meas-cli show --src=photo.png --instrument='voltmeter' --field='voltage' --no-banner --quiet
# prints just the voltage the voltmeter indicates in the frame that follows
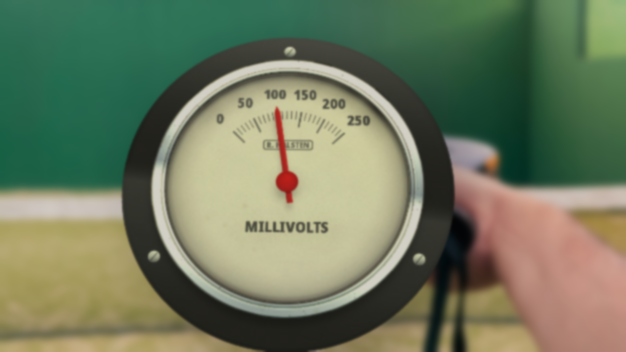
100 mV
